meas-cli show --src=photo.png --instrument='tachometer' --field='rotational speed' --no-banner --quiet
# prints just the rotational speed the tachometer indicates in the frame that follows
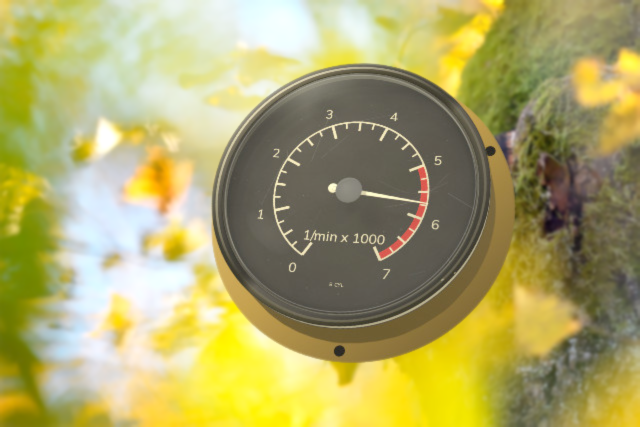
5750 rpm
